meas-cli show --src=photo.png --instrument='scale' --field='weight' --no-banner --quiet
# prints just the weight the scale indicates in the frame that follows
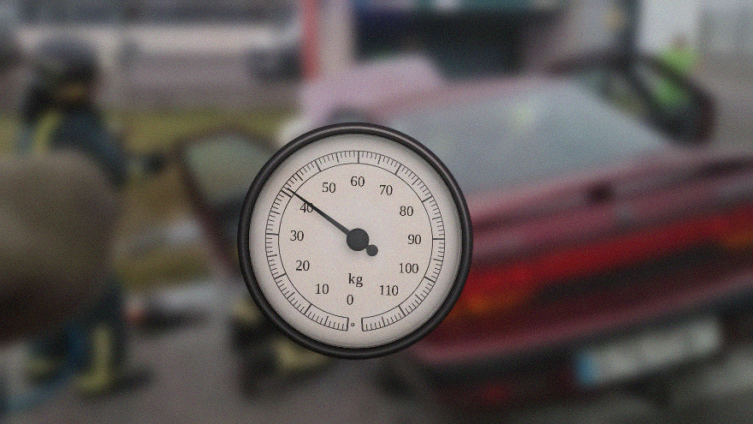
41 kg
